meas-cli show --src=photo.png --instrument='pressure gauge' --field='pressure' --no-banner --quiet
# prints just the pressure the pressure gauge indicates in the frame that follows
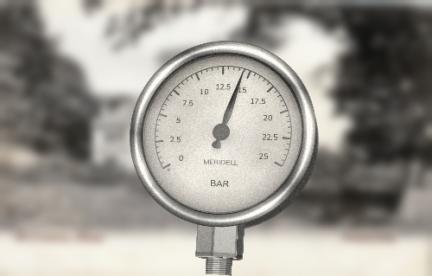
14.5 bar
